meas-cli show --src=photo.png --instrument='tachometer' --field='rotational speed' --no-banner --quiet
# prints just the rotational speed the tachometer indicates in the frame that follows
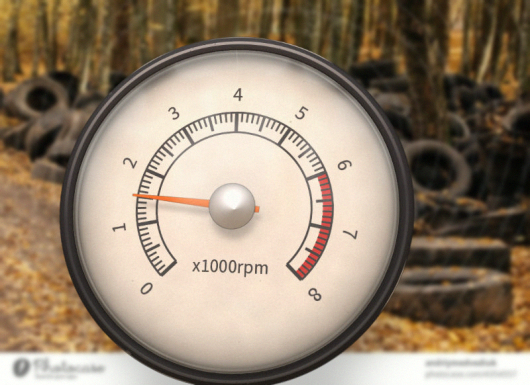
1500 rpm
